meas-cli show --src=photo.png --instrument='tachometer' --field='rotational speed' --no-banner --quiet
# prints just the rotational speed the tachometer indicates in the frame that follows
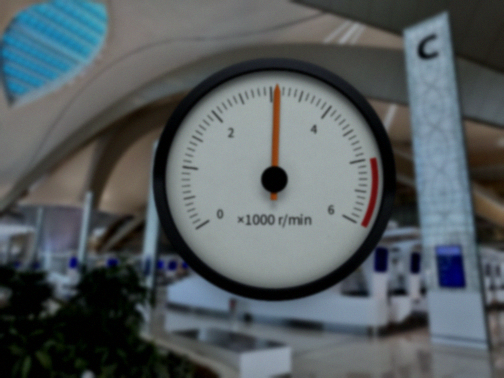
3100 rpm
